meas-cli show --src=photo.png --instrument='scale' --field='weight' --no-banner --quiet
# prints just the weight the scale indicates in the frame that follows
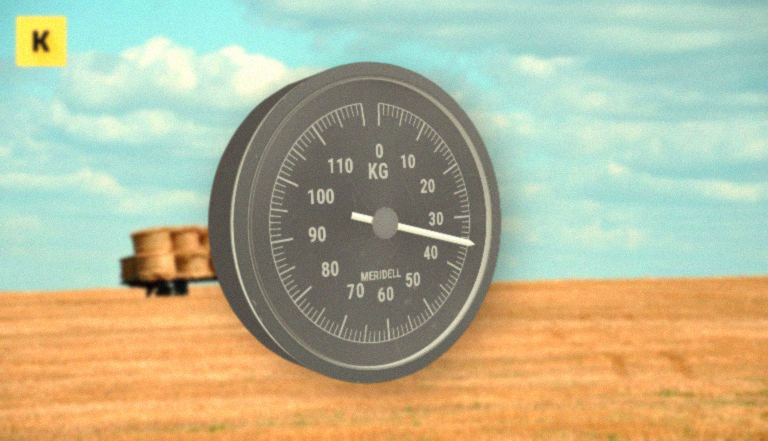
35 kg
